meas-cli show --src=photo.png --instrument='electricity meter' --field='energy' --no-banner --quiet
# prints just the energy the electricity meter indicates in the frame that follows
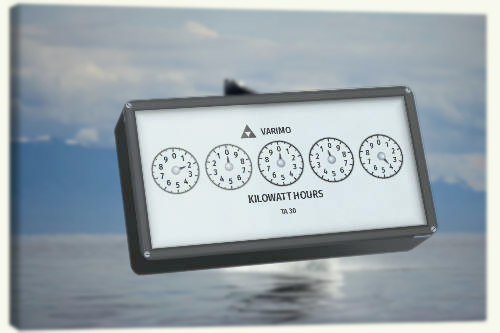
20004 kWh
